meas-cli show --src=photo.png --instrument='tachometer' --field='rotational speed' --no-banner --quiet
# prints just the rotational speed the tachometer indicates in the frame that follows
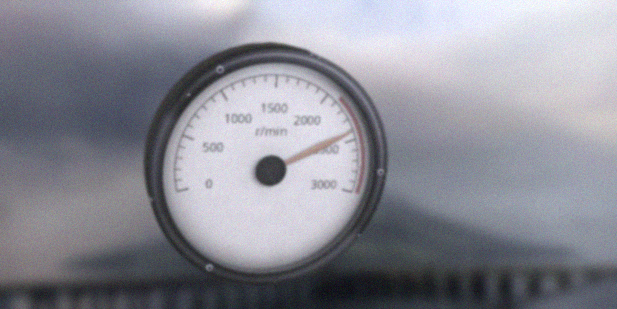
2400 rpm
